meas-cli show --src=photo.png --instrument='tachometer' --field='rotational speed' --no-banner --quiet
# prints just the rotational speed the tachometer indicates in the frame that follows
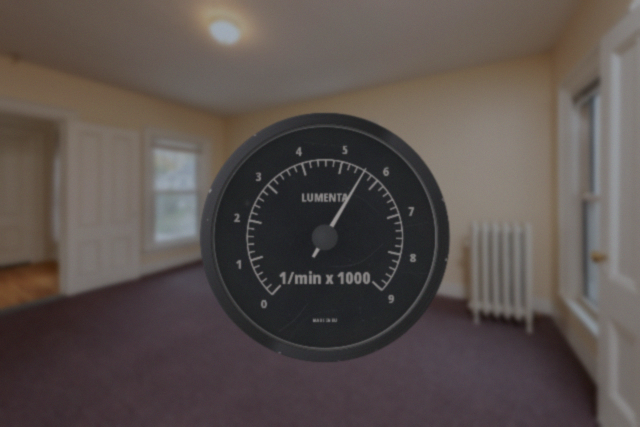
5600 rpm
